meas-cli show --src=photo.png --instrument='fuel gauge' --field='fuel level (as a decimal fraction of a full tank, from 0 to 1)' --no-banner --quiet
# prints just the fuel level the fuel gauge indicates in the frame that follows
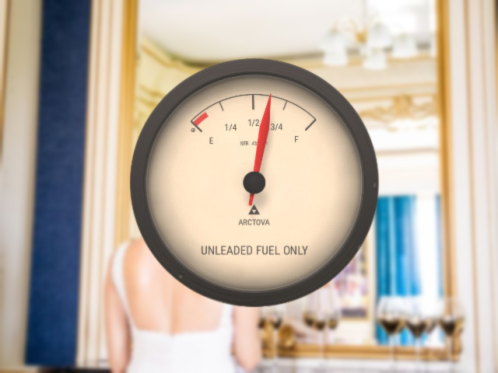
0.625
